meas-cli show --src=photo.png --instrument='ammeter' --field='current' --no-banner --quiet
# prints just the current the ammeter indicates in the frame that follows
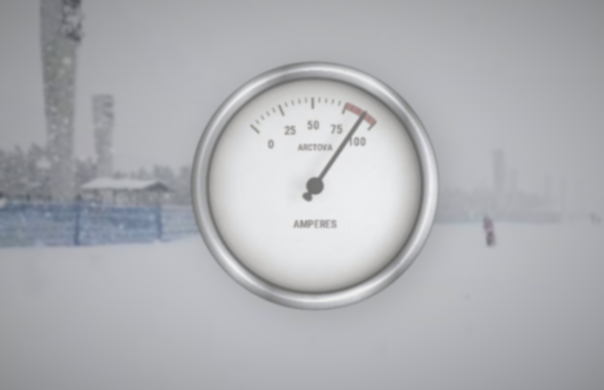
90 A
